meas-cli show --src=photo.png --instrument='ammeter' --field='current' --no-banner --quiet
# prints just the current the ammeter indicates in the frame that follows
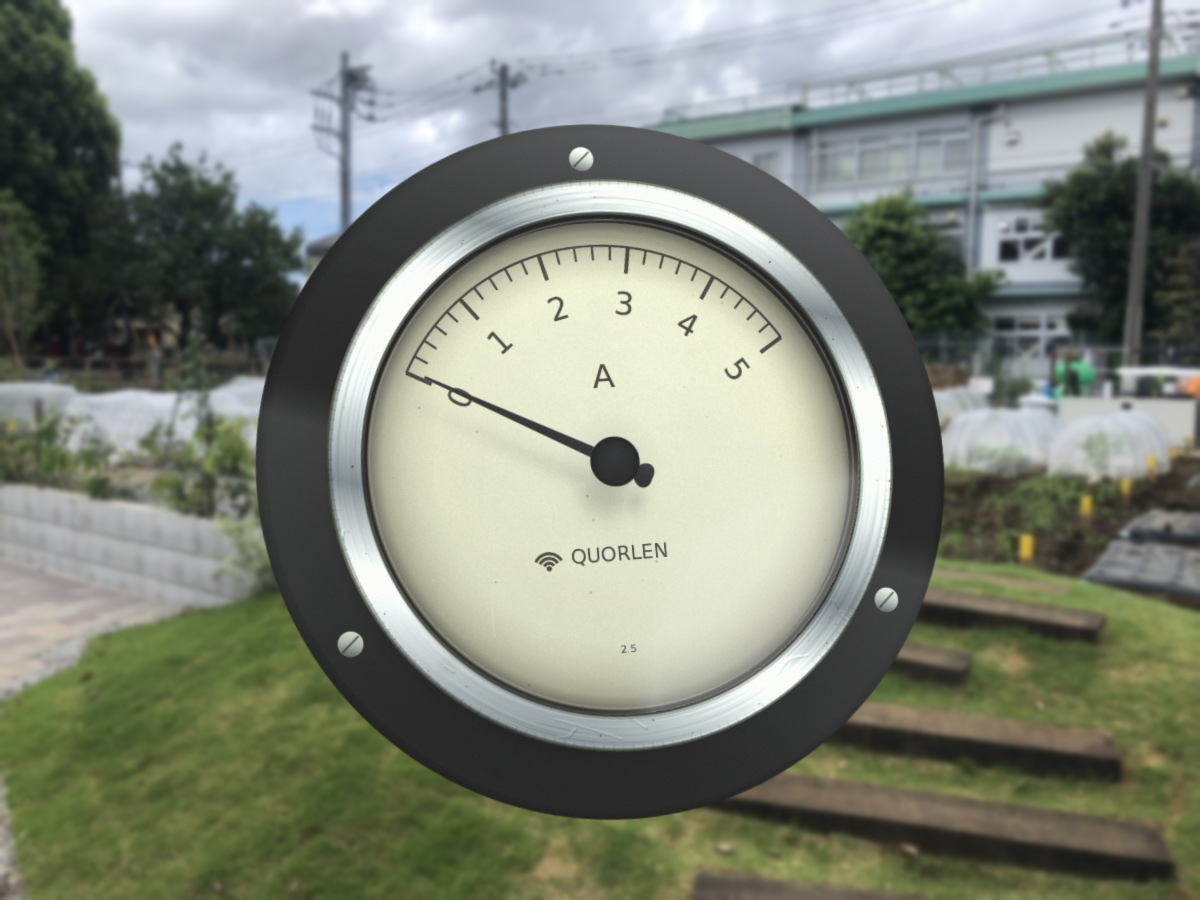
0 A
